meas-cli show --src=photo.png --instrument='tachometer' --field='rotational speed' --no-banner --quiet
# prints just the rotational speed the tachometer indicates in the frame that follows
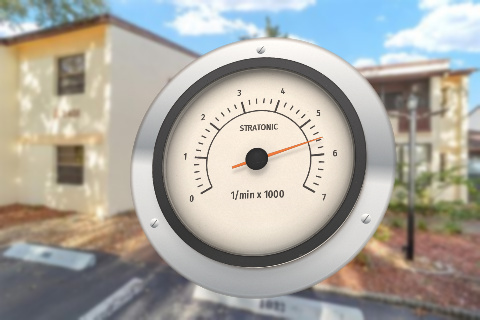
5600 rpm
